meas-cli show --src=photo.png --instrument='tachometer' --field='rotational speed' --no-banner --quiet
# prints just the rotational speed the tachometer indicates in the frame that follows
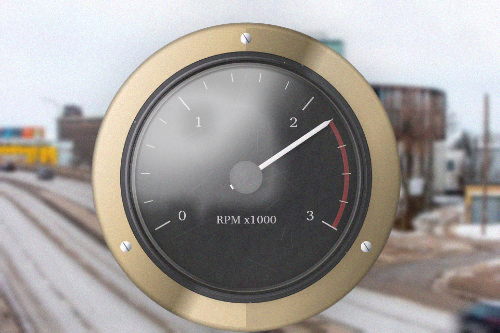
2200 rpm
